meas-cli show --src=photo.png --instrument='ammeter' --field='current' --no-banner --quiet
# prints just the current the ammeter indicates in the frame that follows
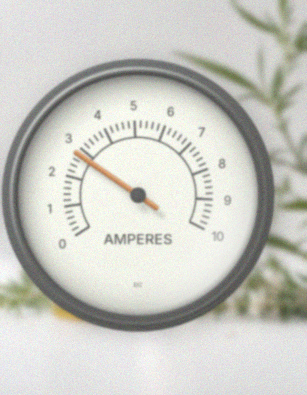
2.8 A
